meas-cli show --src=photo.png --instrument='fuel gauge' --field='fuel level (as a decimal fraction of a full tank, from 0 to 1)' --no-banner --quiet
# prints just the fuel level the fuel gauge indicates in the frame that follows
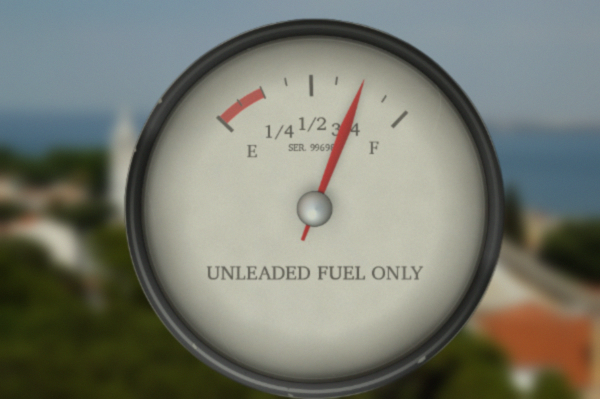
0.75
